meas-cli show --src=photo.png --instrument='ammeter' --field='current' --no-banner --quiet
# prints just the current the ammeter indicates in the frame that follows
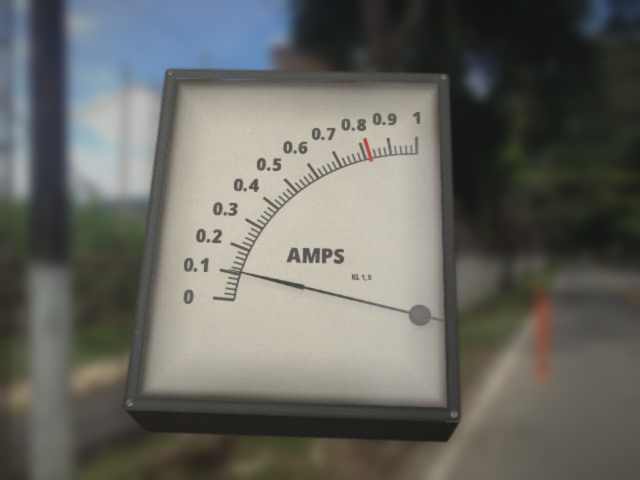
0.1 A
